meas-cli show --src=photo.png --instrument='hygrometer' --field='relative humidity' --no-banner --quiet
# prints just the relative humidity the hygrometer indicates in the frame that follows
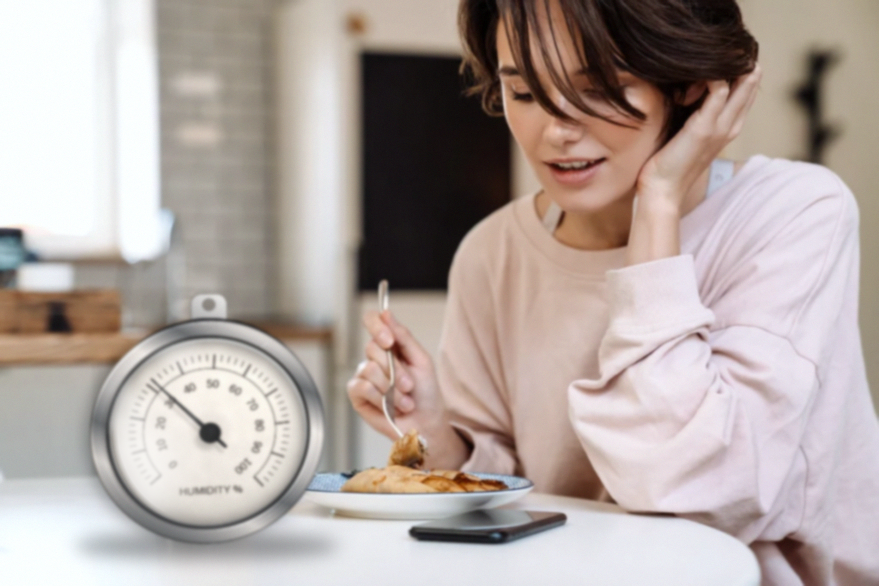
32 %
